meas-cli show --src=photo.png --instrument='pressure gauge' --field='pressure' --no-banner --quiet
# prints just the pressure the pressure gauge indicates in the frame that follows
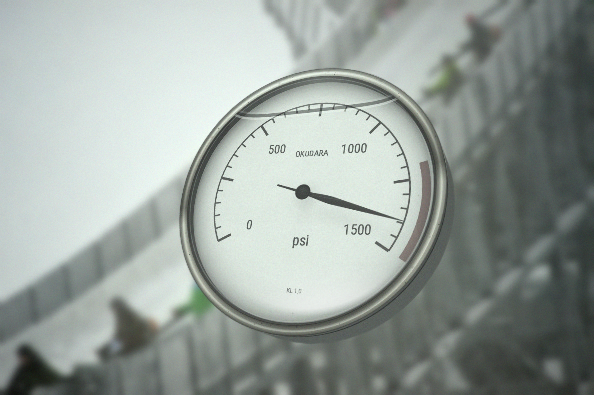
1400 psi
